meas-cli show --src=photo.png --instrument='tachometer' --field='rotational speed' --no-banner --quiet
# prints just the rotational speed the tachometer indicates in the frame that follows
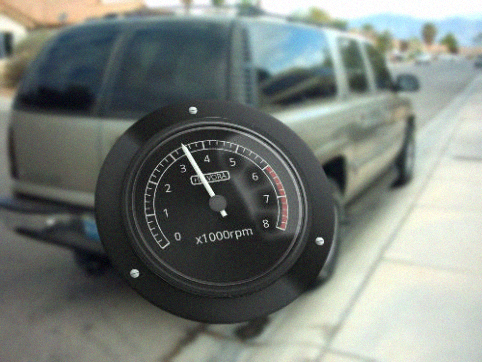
3400 rpm
